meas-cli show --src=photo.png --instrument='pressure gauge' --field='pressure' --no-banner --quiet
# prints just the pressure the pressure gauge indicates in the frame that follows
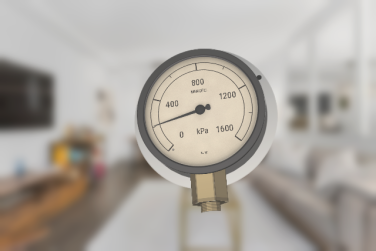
200 kPa
